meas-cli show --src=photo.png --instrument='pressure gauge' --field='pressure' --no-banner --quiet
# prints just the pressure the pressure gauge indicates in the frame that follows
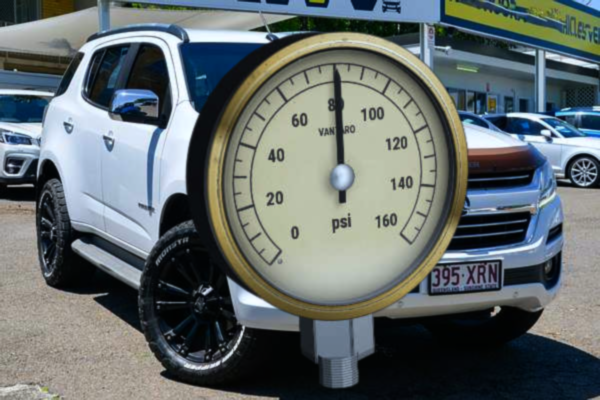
80 psi
